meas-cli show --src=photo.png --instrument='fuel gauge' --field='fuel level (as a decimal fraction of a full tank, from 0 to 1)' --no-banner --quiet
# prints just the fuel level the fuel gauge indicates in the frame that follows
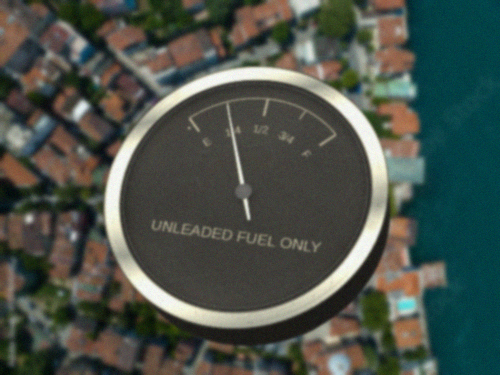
0.25
